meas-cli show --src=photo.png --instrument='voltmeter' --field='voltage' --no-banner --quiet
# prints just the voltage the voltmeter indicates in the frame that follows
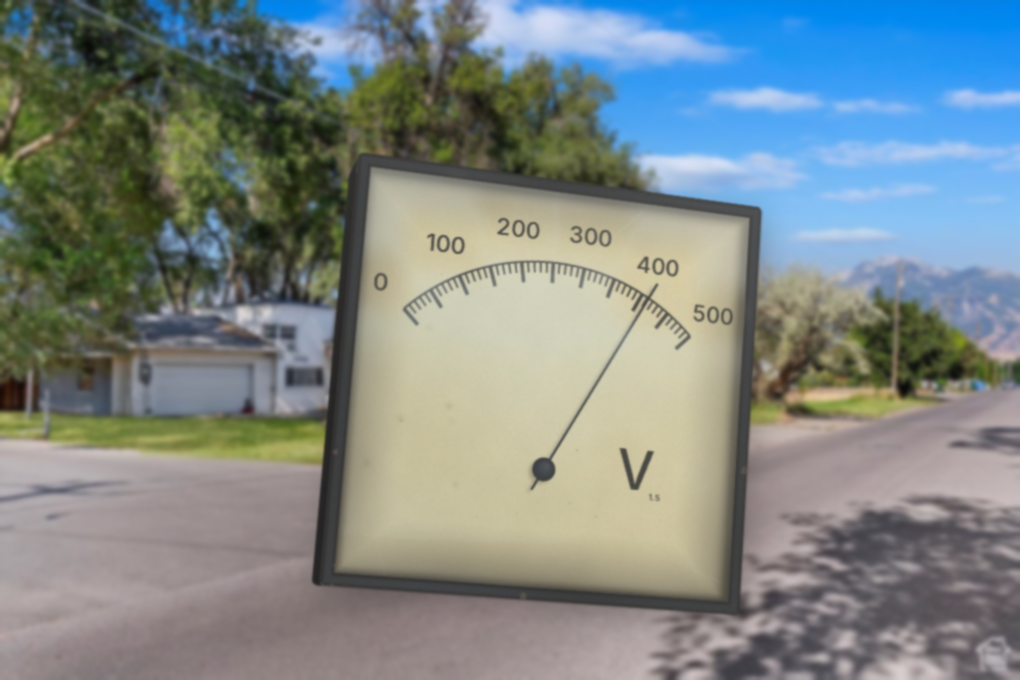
410 V
